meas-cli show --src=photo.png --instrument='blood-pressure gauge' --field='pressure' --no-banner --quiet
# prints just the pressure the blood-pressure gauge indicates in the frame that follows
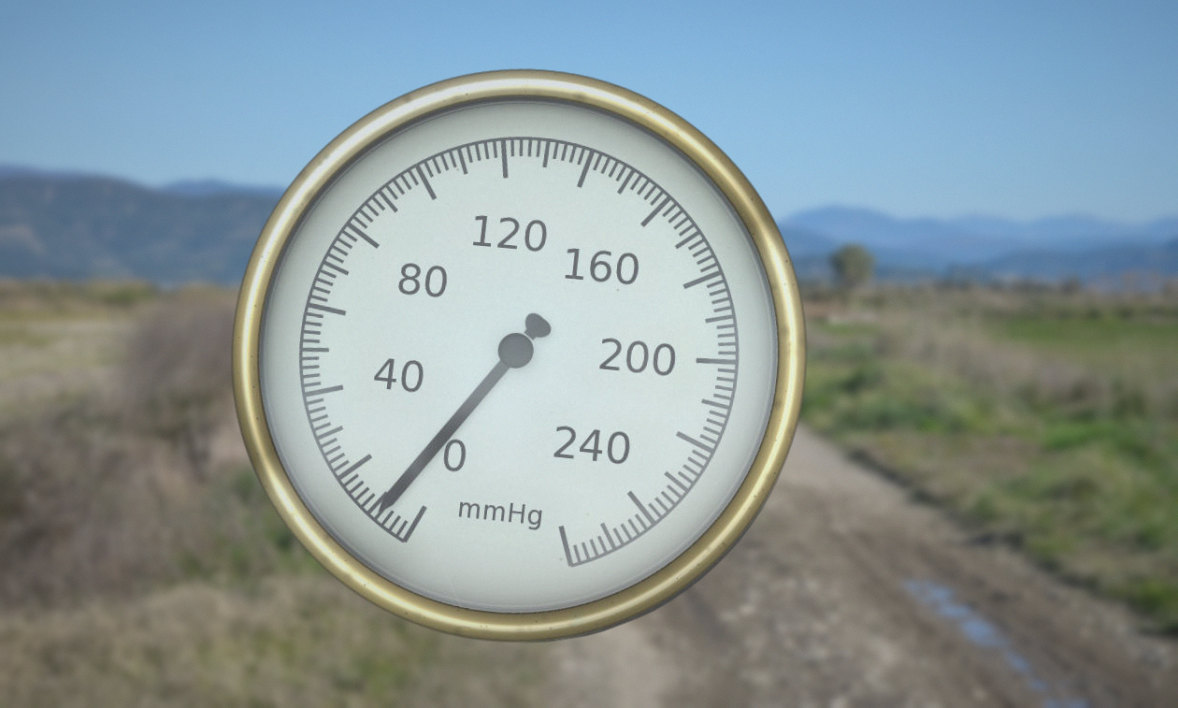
8 mmHg
